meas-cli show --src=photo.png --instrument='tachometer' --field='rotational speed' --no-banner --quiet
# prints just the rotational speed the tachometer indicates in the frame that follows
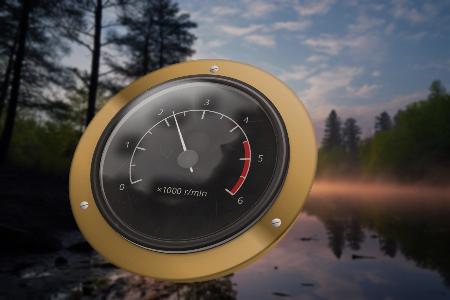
2250 rpm
